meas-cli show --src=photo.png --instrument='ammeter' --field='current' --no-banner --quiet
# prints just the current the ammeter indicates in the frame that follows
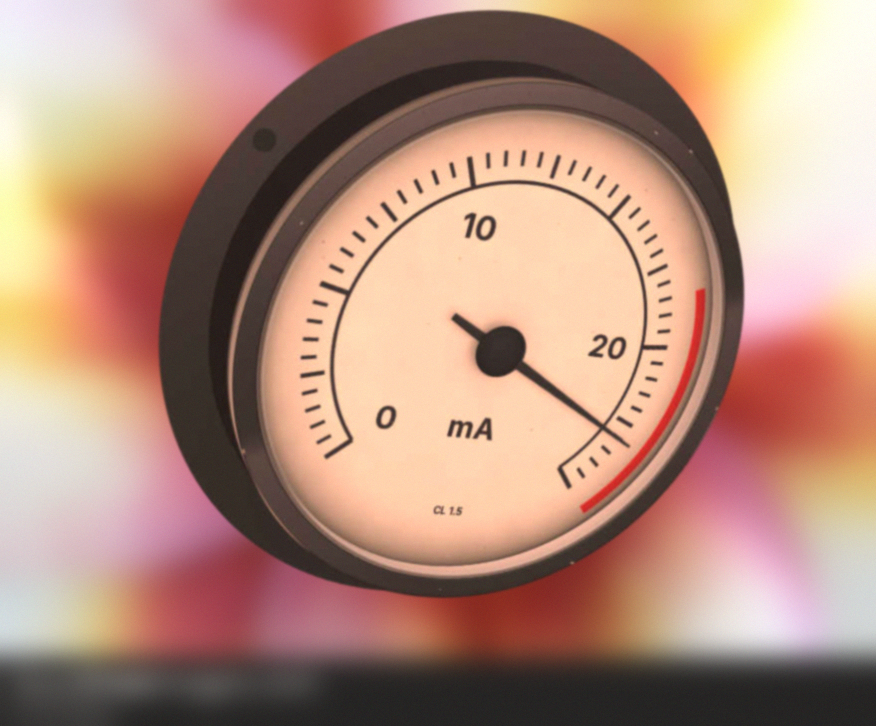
23 mA
